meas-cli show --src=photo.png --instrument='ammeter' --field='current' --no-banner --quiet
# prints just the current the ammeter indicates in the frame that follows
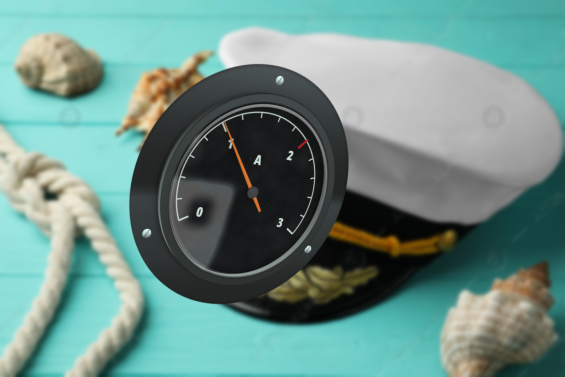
1 A
